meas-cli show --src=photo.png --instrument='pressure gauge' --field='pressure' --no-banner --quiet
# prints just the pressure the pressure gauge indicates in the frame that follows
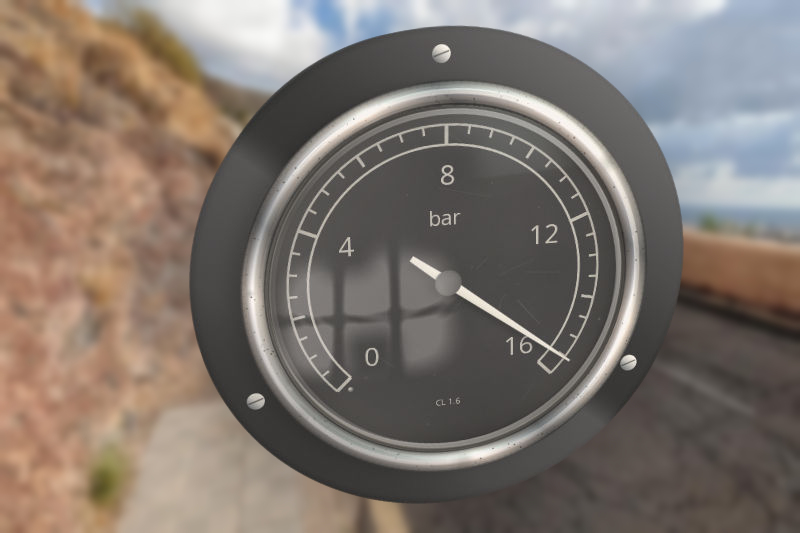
15.5 bar
